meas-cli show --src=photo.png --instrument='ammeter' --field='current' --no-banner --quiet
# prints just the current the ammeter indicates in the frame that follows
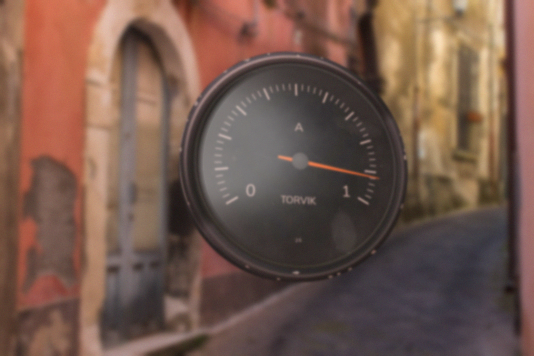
0.92 A
